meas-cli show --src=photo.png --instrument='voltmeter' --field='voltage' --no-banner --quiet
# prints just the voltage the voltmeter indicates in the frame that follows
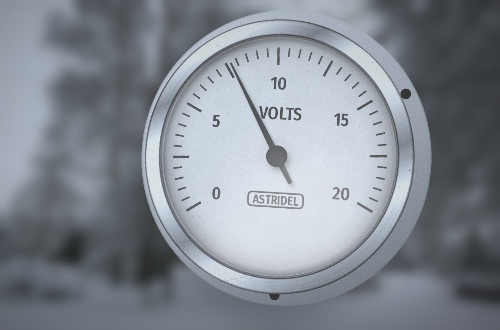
7.75 V
